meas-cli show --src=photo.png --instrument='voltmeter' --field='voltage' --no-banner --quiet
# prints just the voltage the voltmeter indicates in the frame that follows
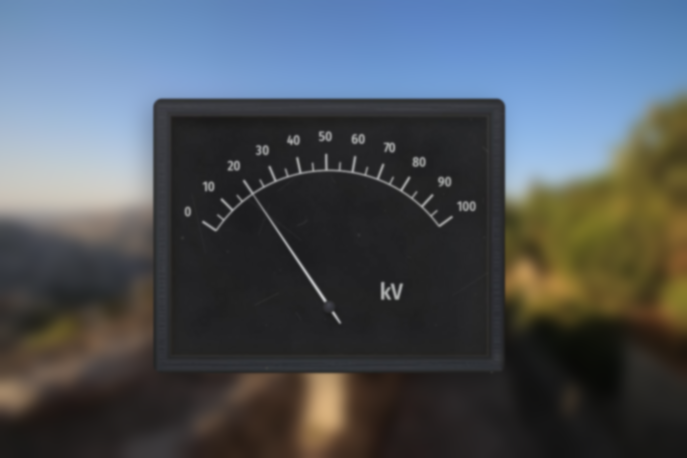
20 kV
